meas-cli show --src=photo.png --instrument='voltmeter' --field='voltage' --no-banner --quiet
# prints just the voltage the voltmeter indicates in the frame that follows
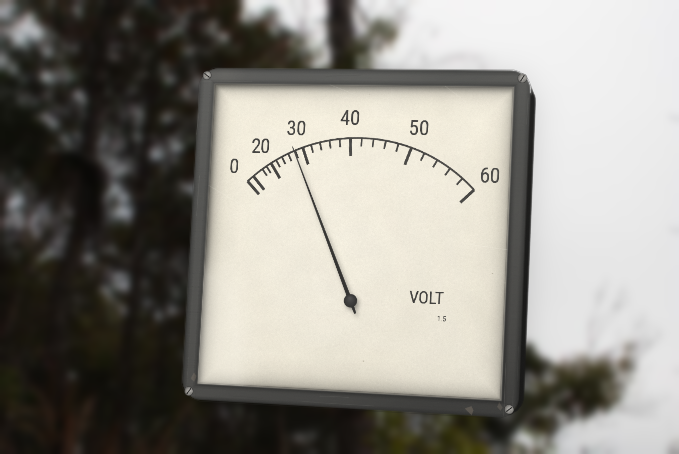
28 V
